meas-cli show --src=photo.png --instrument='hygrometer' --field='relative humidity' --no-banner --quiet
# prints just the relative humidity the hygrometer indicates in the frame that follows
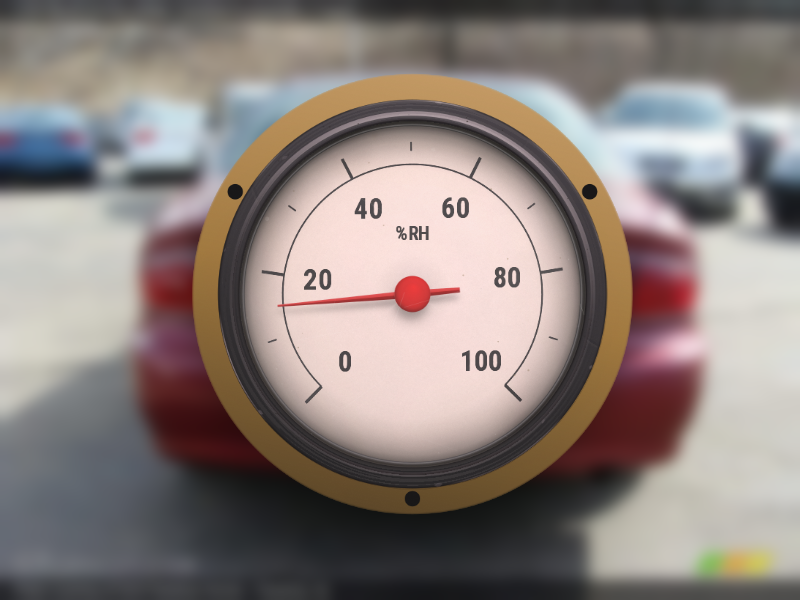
15 %
